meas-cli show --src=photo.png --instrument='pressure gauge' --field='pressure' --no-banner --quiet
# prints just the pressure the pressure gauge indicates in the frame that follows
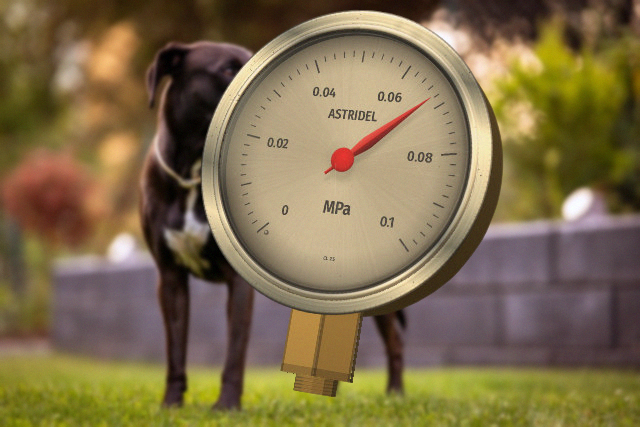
0.068 MPa
